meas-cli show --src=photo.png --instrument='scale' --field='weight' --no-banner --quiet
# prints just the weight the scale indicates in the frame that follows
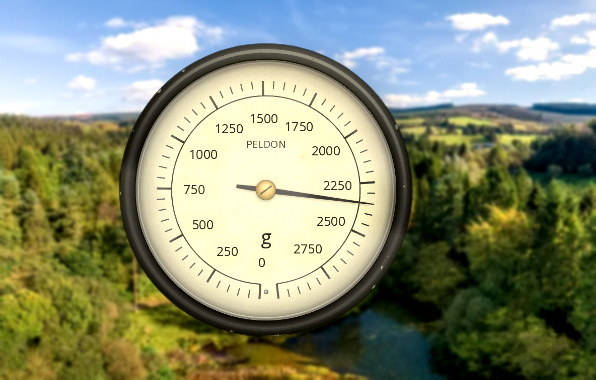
2350 g
